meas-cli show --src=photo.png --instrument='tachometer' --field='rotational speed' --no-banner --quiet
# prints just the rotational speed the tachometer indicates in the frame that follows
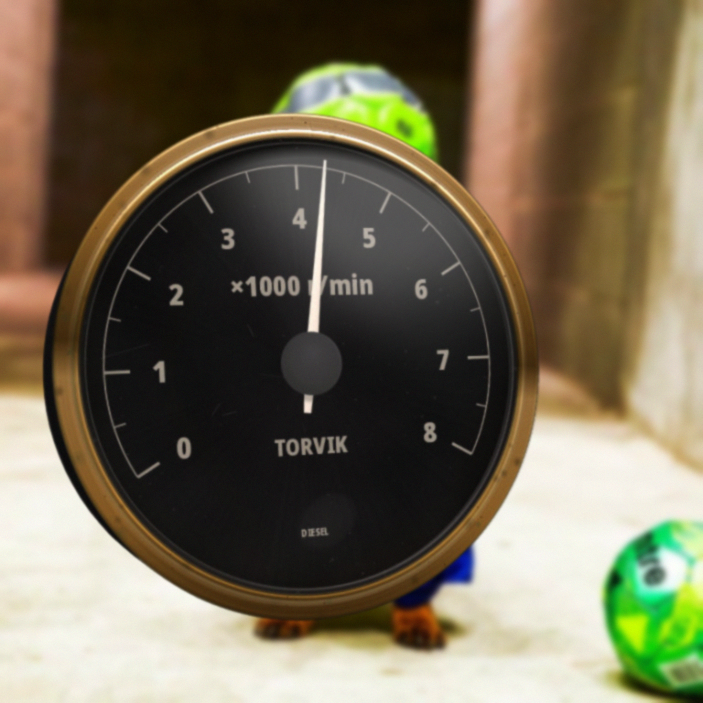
4250 rpm
